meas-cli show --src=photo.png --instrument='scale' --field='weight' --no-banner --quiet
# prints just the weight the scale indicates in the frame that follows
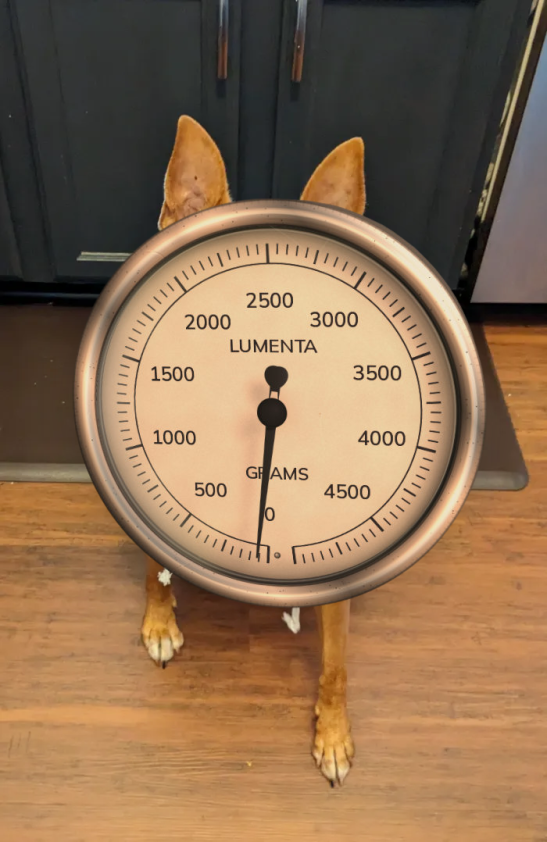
50 g
